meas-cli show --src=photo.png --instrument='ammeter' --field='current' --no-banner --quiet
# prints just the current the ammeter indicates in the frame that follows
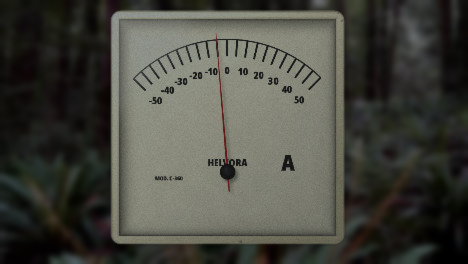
-5 A
